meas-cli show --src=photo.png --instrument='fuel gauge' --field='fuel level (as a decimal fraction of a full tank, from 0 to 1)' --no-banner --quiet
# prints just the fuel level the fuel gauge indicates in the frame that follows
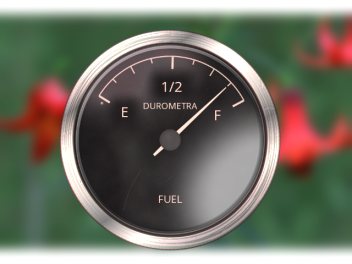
0.875
